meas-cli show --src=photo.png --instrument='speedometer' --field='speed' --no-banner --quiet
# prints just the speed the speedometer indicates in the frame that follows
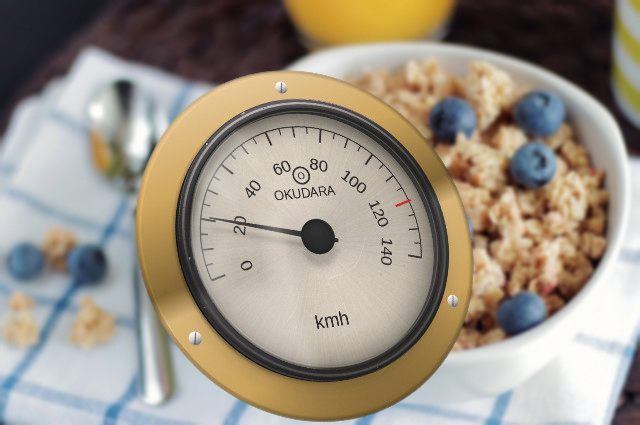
20 km/h
